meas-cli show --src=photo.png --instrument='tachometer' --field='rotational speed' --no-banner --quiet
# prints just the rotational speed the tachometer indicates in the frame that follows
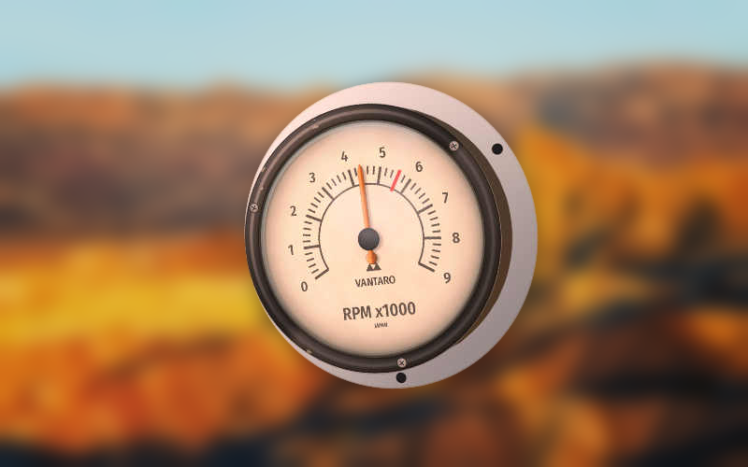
4400 rpm
